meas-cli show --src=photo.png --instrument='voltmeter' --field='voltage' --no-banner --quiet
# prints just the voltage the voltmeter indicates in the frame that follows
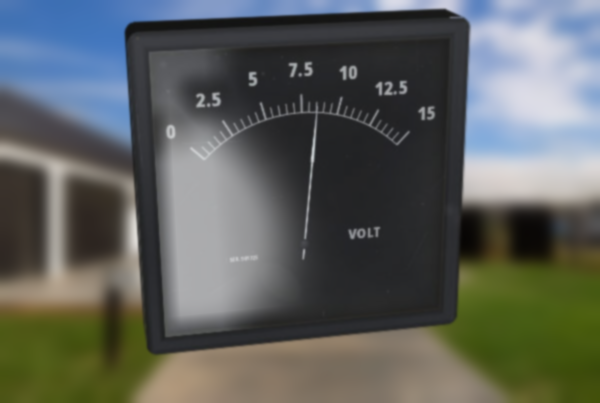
8.5 V
